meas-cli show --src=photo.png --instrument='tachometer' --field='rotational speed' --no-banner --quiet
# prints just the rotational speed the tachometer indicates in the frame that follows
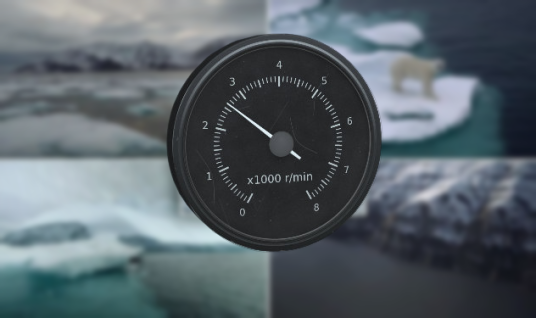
2600 rpm
